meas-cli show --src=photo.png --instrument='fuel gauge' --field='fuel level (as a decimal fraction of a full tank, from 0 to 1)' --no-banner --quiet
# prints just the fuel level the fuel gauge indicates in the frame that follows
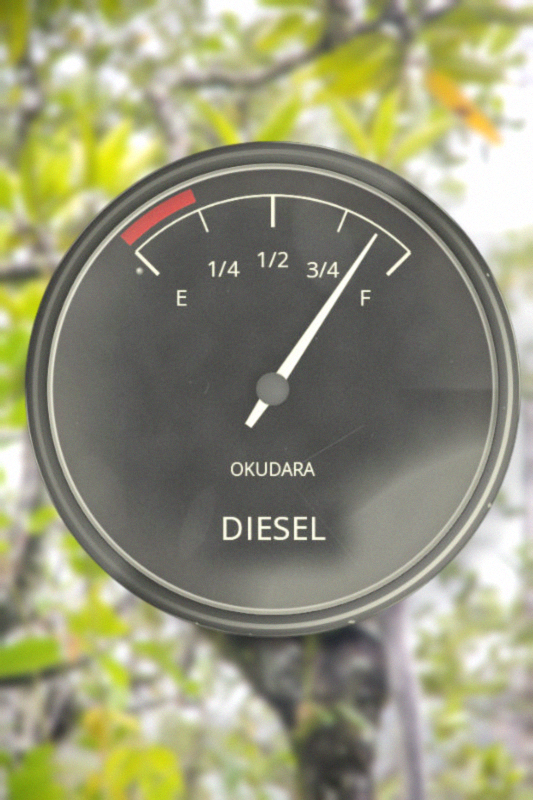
0.875
